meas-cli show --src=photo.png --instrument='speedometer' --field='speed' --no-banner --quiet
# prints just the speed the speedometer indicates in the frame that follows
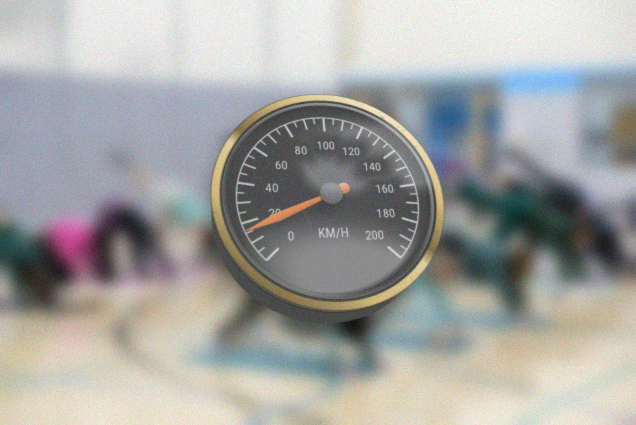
15 km/h
